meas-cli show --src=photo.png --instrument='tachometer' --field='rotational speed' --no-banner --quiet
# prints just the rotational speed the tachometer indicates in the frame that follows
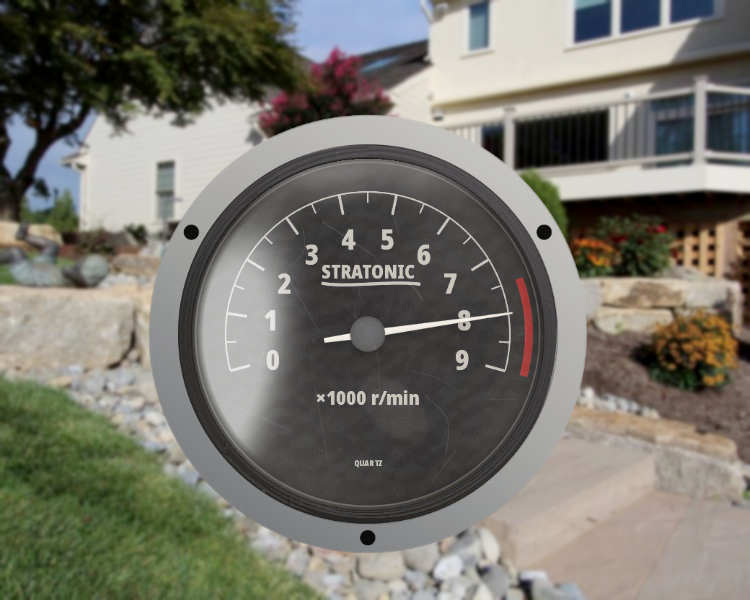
8000 rpm
